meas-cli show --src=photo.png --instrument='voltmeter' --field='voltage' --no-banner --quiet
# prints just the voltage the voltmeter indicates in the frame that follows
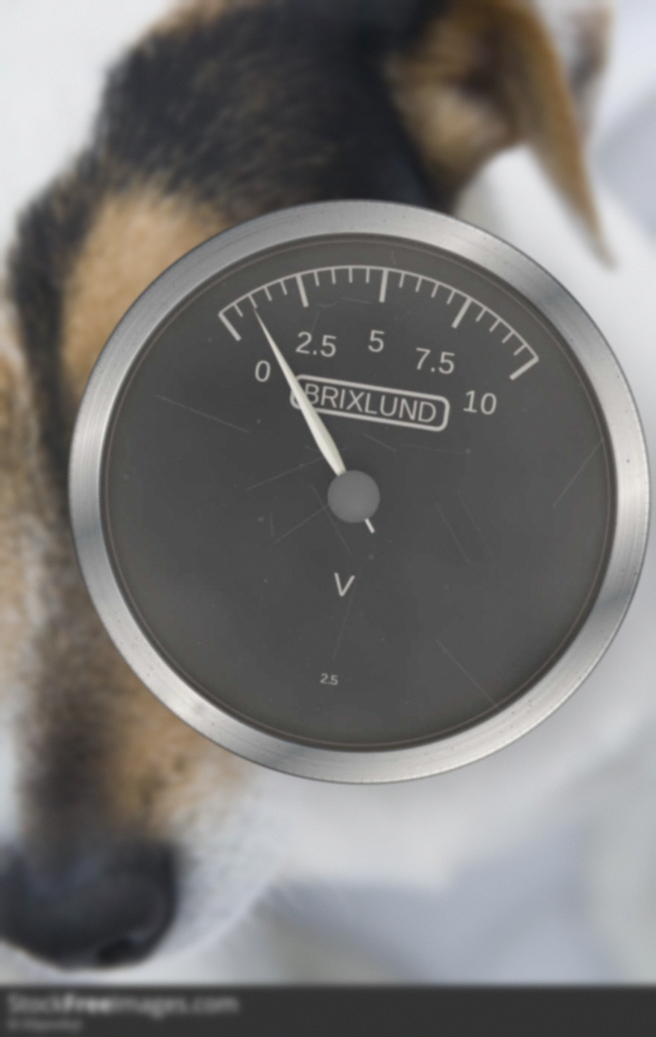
1 V
